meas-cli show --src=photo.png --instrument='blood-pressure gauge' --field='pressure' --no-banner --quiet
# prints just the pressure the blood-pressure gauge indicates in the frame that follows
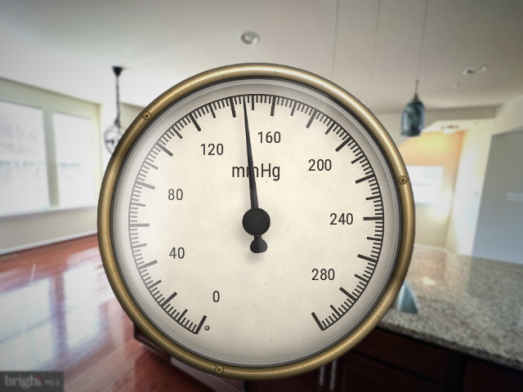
146 mmHg
